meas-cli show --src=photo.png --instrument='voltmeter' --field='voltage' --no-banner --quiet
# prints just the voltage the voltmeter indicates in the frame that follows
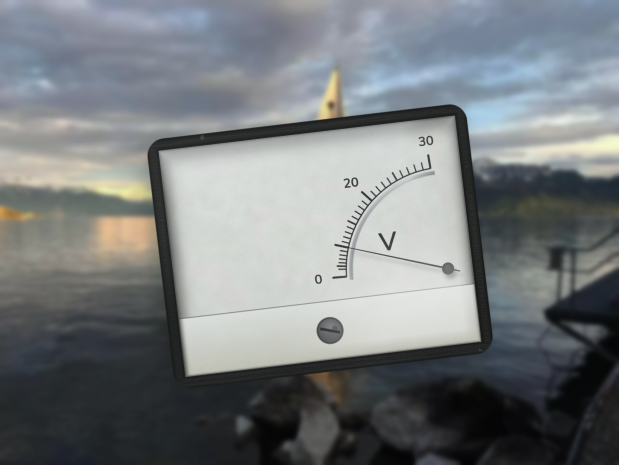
10 V
